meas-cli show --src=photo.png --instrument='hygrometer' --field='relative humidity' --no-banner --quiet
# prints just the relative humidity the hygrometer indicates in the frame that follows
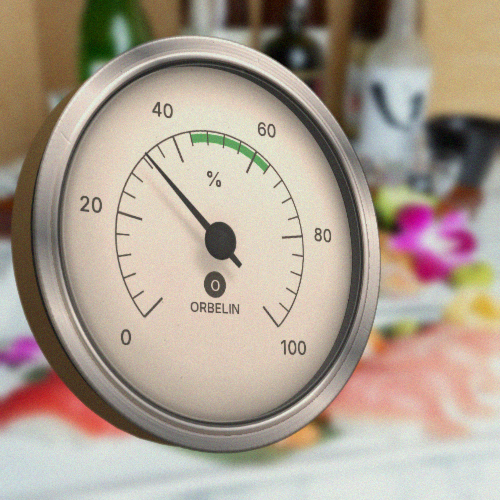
32 %
